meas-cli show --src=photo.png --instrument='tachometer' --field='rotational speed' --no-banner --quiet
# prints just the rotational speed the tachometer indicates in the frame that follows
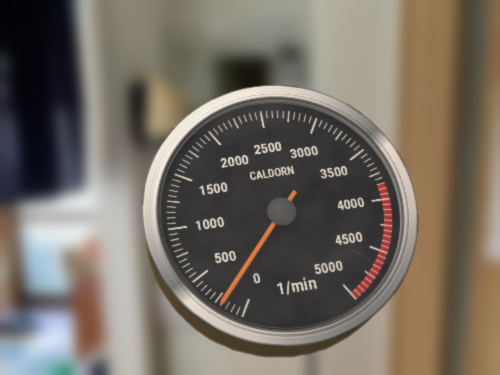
200 rpm
